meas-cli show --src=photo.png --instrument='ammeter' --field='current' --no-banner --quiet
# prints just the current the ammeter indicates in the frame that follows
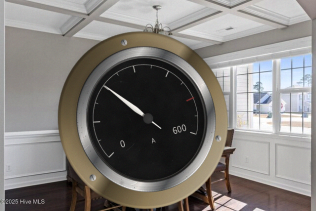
200 A
